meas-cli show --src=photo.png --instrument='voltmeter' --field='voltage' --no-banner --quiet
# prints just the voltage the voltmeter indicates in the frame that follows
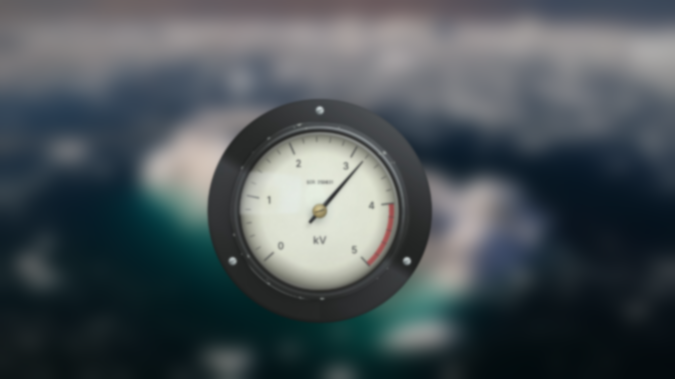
3.2 kV
